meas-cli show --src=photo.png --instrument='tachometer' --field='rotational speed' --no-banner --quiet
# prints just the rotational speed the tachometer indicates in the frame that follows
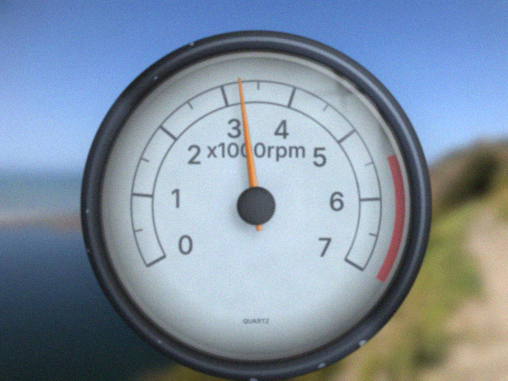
3250 rpm
